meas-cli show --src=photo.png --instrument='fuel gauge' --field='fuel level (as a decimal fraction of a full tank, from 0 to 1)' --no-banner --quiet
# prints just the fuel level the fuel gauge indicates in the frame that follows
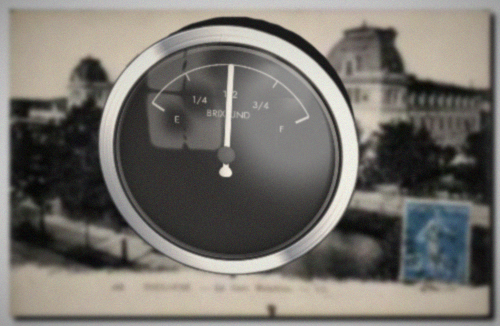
0.5
